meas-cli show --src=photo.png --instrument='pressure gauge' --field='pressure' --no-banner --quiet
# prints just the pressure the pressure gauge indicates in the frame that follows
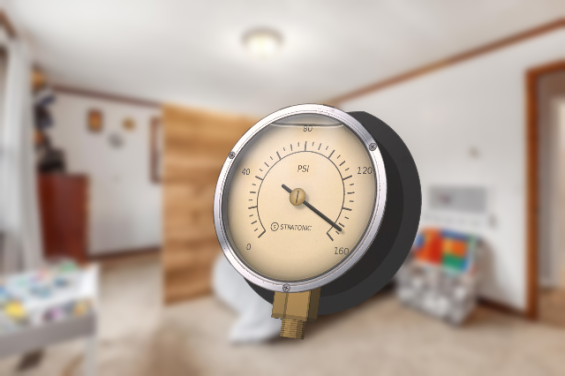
152.5 psi
